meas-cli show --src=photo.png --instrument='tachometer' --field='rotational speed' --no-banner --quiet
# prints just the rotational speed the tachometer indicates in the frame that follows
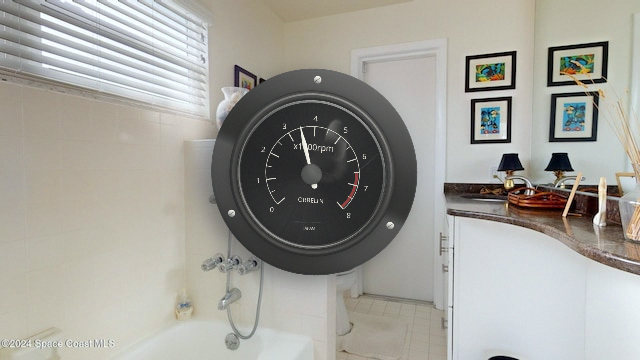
3500 rpm
